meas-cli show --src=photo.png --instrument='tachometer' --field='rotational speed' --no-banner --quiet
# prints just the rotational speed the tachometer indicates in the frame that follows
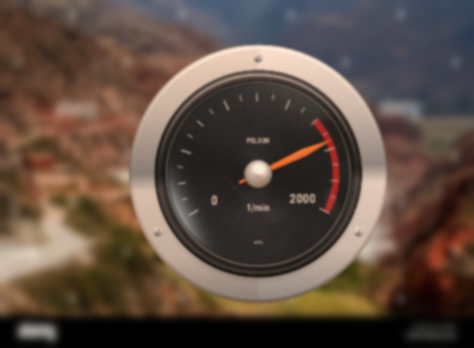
1550 rpm
